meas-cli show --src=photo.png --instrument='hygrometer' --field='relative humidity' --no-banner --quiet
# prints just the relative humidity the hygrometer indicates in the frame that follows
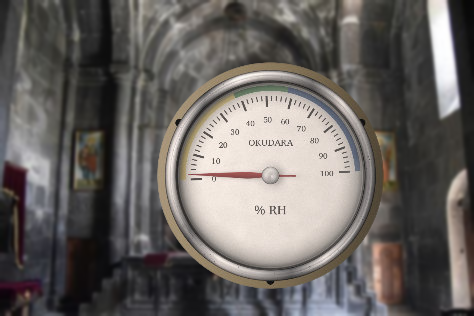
2 %
